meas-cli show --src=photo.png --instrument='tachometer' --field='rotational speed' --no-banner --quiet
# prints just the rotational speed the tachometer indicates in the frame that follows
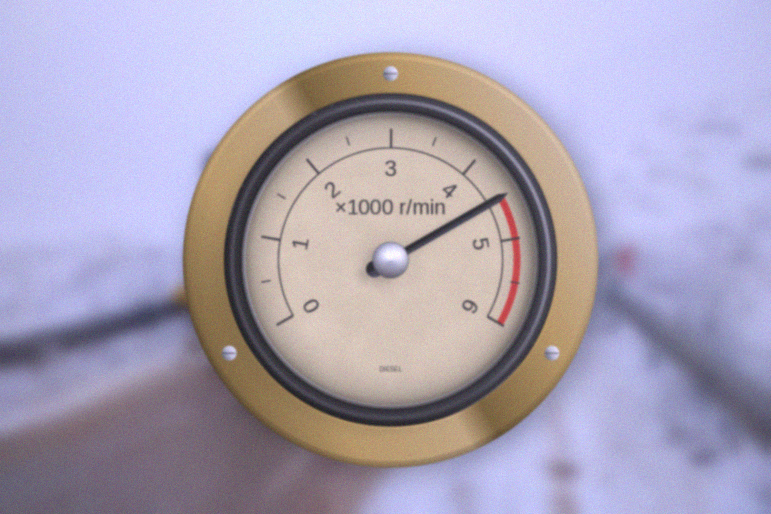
4500 rpm
